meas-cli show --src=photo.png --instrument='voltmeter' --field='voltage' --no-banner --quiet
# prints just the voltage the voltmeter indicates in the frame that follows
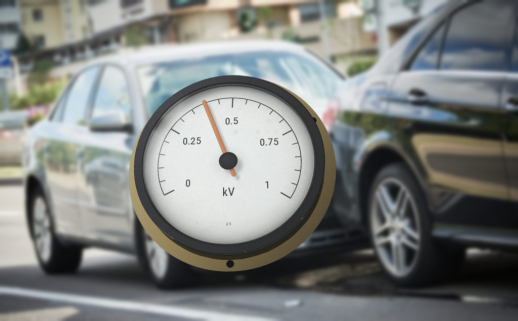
0.4 kV
